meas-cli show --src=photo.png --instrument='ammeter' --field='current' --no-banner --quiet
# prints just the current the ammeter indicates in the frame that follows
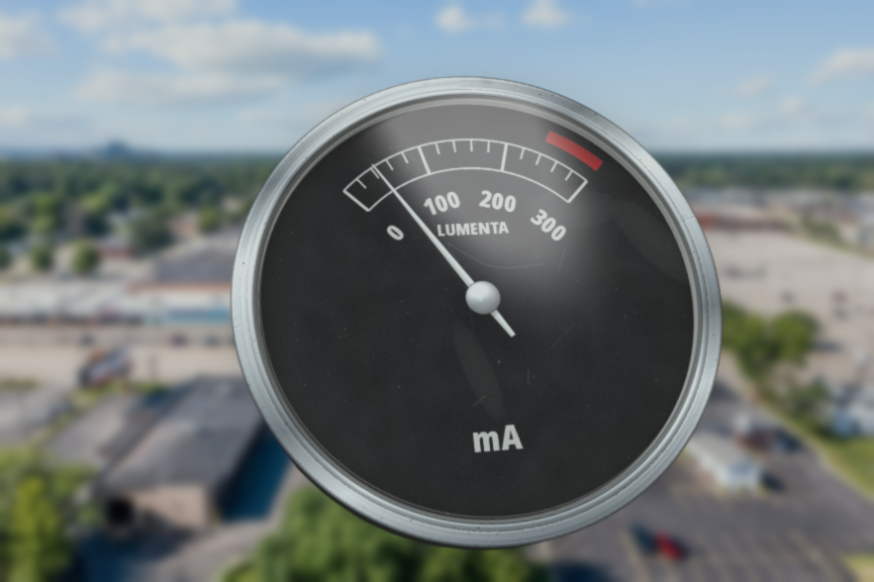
40 mA
